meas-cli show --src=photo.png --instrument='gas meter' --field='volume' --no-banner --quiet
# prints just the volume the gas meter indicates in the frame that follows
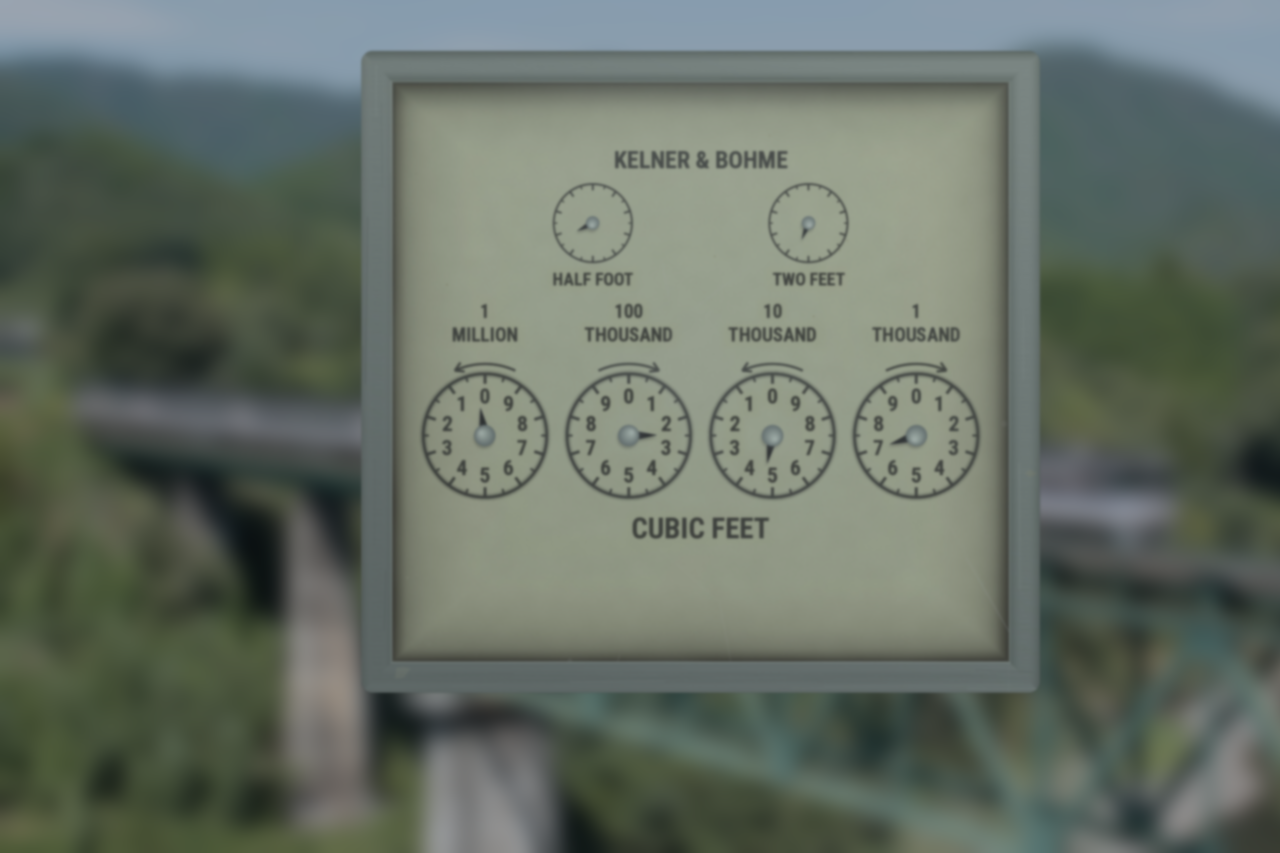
24700 ft³
